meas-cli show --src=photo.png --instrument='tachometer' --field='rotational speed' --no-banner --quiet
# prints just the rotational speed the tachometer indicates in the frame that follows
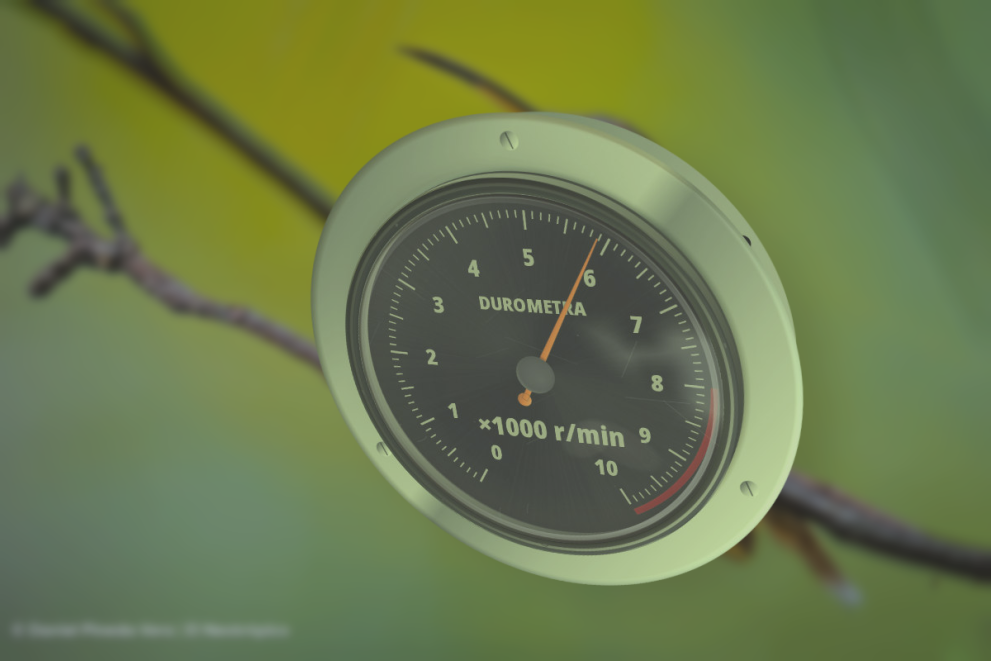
5900 rpm
